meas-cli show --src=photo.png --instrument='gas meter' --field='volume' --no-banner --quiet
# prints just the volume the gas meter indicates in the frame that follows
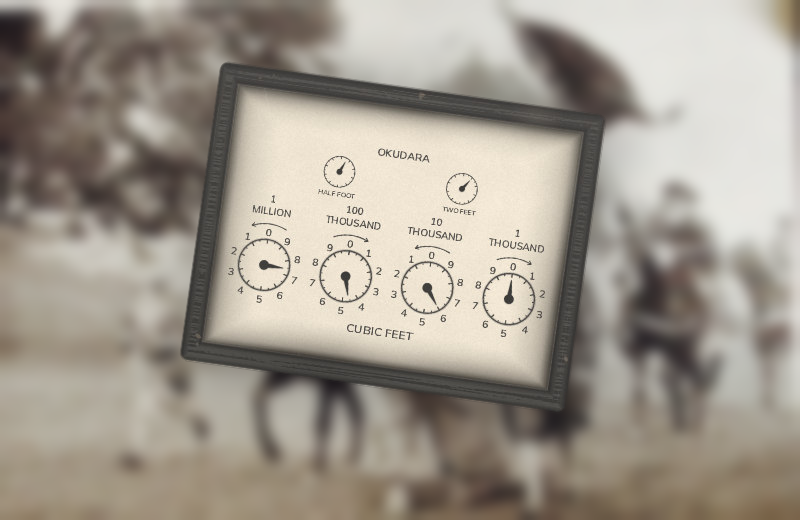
746000 ft³
